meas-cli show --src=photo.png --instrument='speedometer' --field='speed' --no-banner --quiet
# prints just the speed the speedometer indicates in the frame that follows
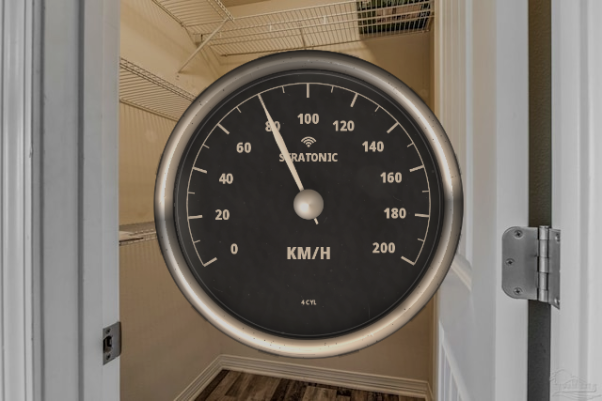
80 km/h
